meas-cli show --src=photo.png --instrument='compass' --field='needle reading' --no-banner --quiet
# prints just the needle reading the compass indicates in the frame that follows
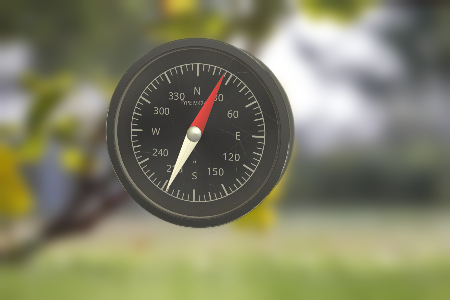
25 °
